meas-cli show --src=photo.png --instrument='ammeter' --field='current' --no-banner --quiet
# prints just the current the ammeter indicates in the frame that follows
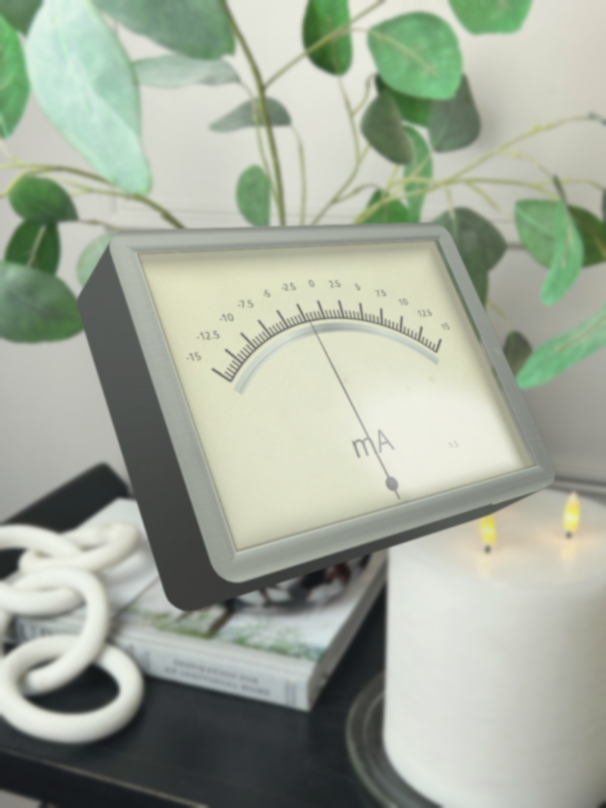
-2.5 mA
